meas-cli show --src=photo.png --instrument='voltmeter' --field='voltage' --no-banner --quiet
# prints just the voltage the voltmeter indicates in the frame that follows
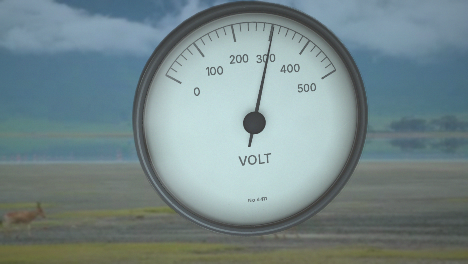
300 V
